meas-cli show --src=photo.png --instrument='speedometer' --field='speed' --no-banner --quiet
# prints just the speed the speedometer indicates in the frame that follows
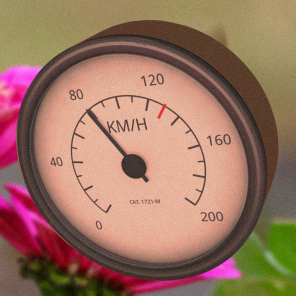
80 km/h
